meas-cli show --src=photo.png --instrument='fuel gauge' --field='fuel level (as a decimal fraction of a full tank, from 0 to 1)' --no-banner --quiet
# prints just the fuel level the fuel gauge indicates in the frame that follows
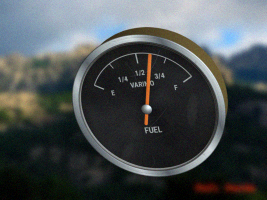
0.625
